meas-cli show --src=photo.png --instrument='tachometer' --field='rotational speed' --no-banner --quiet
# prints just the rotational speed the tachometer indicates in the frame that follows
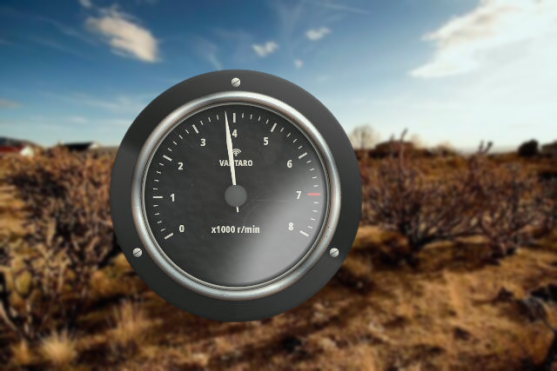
3800 rpm
